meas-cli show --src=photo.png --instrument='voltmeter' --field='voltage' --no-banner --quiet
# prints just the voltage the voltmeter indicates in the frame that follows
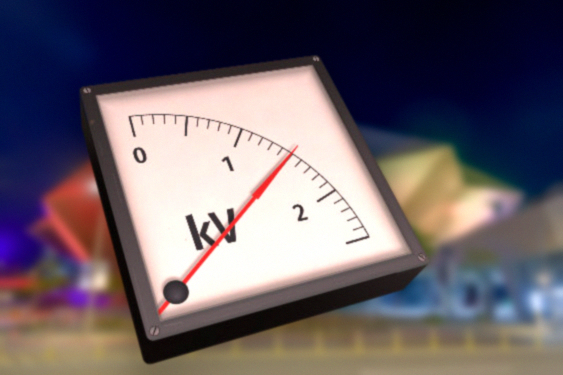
1.5 kV
